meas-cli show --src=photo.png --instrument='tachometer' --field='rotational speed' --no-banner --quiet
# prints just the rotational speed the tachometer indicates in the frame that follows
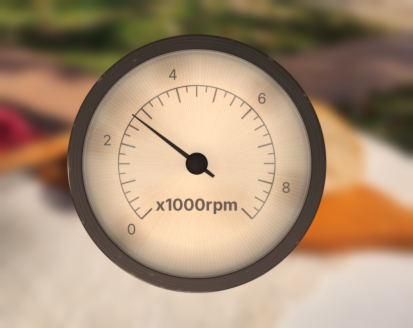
2750 rpm
